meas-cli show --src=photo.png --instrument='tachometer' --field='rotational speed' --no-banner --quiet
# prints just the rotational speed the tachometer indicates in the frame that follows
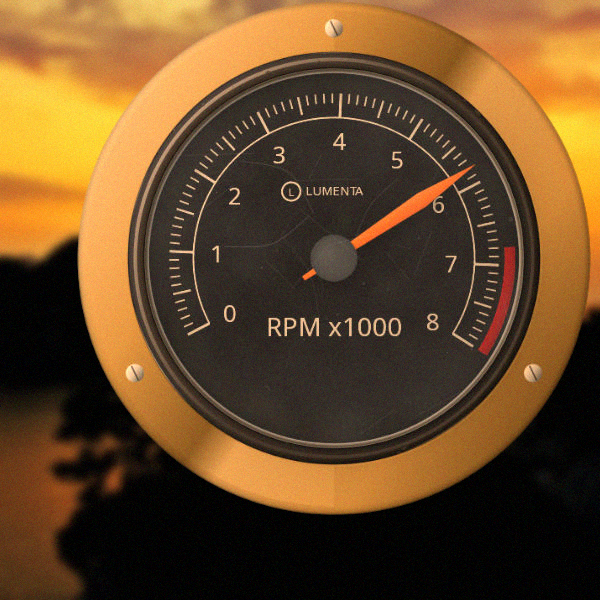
5800 rpm
